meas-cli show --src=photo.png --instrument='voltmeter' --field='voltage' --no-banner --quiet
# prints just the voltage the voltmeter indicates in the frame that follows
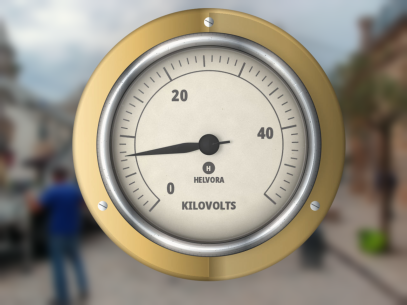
7.5 kV
